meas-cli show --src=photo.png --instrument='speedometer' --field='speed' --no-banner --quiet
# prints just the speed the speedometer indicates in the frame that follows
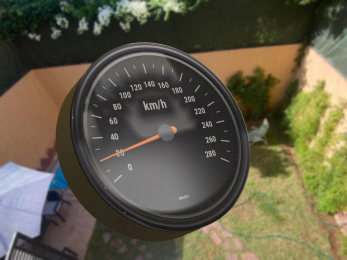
20 km/h
